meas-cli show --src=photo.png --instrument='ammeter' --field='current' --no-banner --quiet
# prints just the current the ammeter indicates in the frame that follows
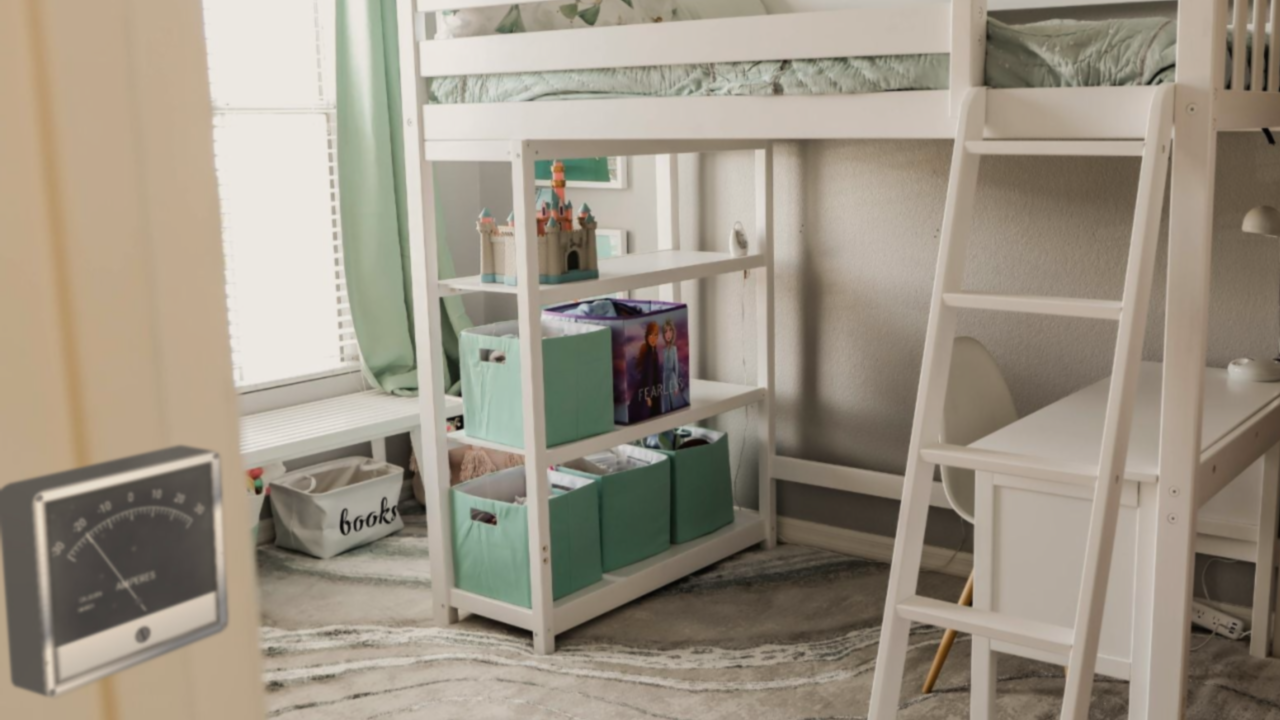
-20 A
